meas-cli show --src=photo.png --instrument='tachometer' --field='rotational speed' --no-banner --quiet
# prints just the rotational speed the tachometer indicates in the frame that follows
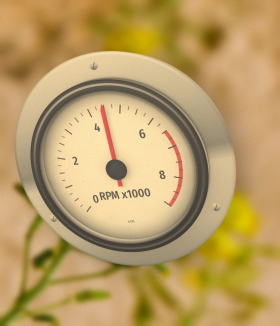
4500 rpm
